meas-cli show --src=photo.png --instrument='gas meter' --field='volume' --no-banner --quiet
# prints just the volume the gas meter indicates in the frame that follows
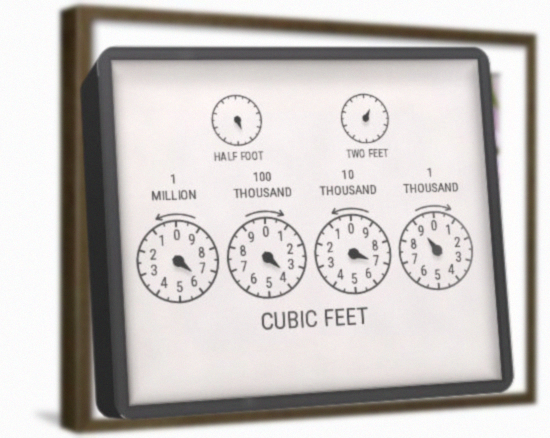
636900 ft³
